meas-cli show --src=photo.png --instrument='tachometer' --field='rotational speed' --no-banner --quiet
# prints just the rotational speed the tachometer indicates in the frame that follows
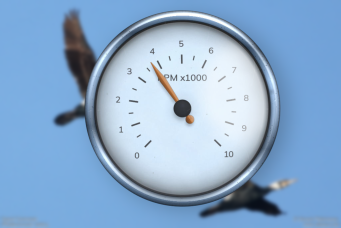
3750 rpm
